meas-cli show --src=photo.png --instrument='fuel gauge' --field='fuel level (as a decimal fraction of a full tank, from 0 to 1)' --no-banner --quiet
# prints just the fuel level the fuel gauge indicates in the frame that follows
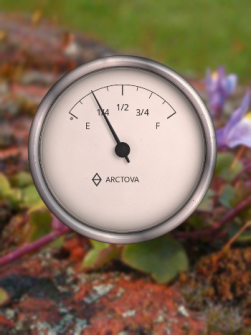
0.25
